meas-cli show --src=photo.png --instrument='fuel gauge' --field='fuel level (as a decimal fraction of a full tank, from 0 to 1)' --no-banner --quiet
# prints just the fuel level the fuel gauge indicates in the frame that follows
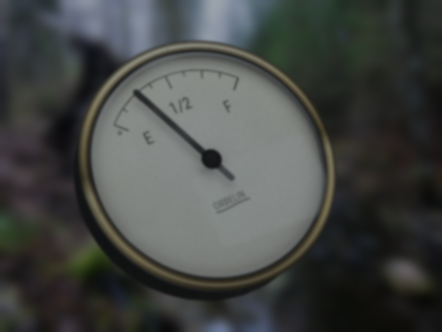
0.25
